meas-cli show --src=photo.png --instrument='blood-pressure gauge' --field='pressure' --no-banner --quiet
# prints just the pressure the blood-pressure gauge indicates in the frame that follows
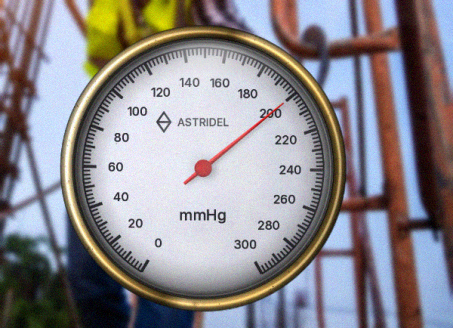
200 mmHg
